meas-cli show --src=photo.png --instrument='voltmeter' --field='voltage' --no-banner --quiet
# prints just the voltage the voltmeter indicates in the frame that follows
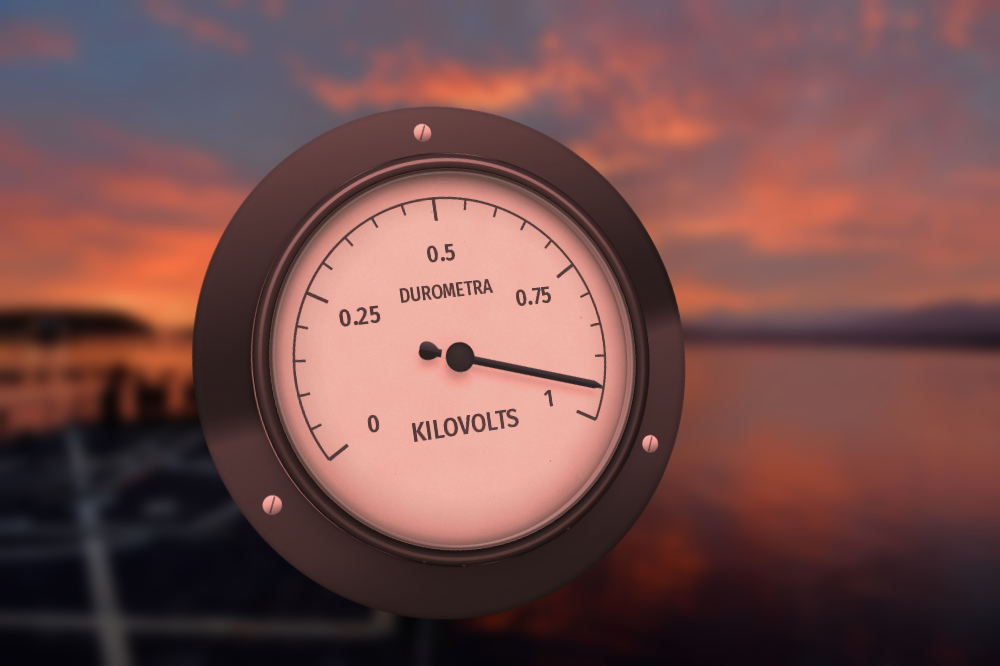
0.95 kV
